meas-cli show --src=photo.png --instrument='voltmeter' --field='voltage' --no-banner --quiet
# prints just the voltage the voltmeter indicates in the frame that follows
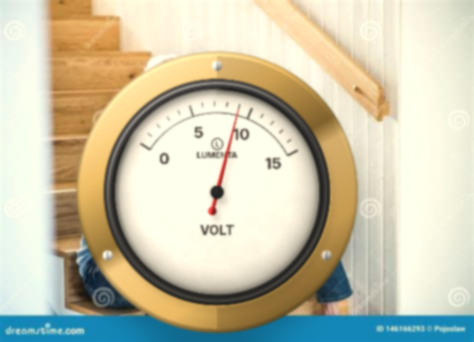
9 V
